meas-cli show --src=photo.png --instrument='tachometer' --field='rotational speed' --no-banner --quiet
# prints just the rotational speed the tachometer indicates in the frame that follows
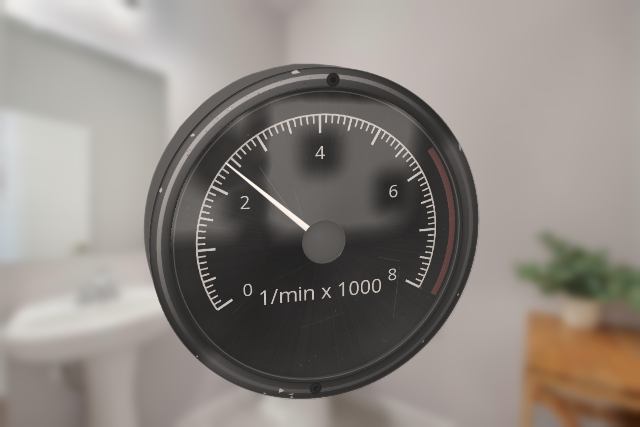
2400 rpm
